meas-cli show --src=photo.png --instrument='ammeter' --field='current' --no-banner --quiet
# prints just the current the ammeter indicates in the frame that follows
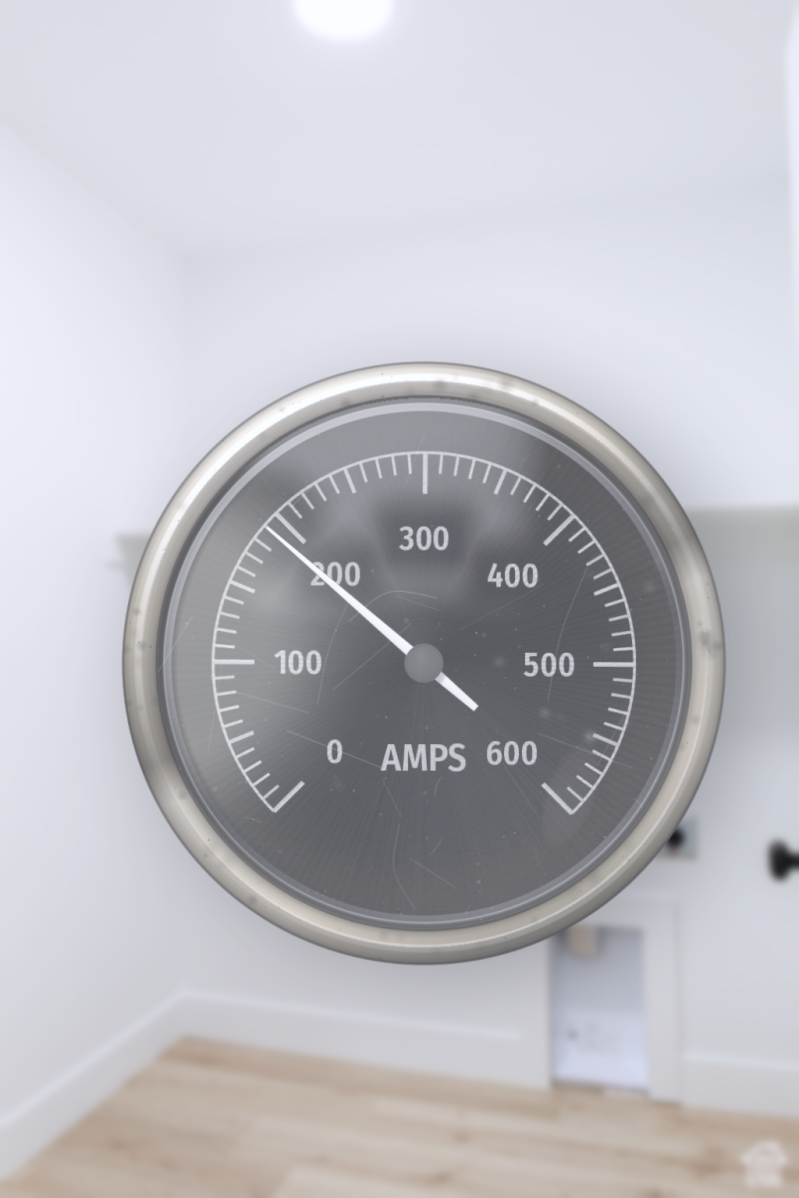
190 A
